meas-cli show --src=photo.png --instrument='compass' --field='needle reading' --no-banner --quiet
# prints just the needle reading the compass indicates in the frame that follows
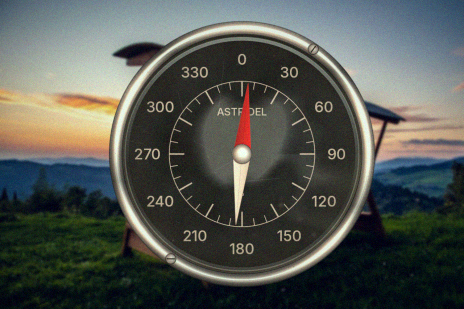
5 °
